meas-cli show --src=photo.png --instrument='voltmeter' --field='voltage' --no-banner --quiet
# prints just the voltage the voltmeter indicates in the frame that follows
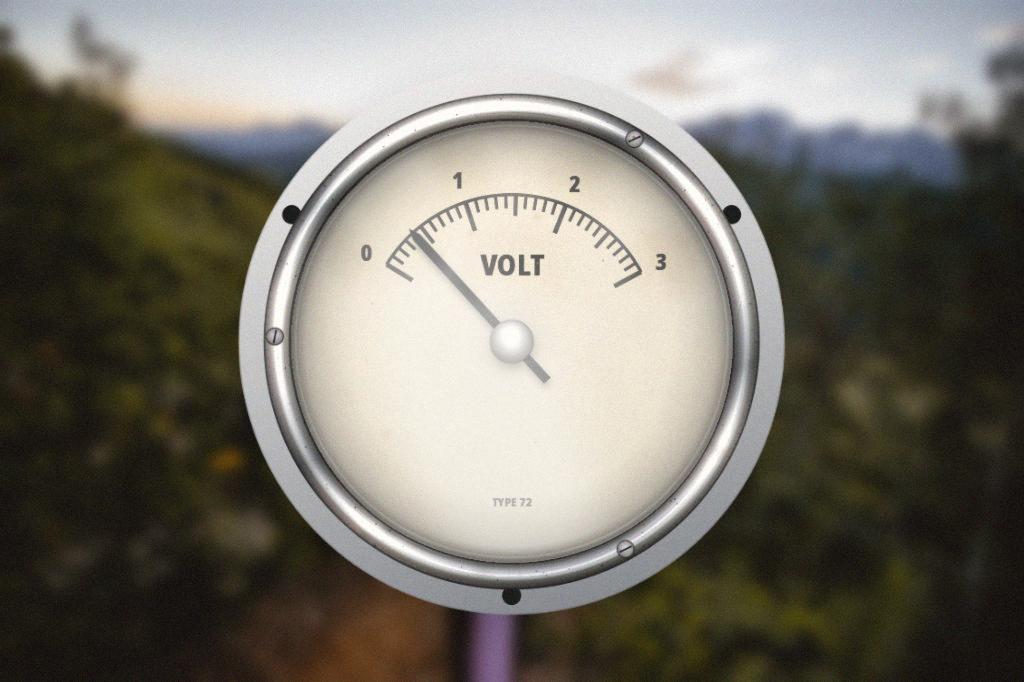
0.4 V
